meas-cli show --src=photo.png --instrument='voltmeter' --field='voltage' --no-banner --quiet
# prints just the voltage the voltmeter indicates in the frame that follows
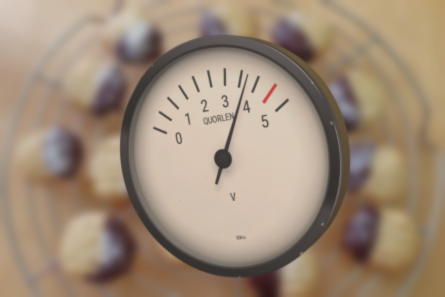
3.75 V
